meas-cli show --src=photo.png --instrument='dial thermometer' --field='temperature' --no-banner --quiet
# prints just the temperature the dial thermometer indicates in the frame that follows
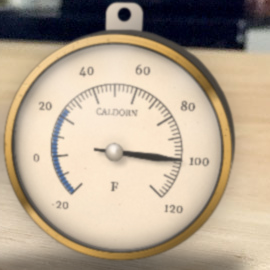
100 °F
